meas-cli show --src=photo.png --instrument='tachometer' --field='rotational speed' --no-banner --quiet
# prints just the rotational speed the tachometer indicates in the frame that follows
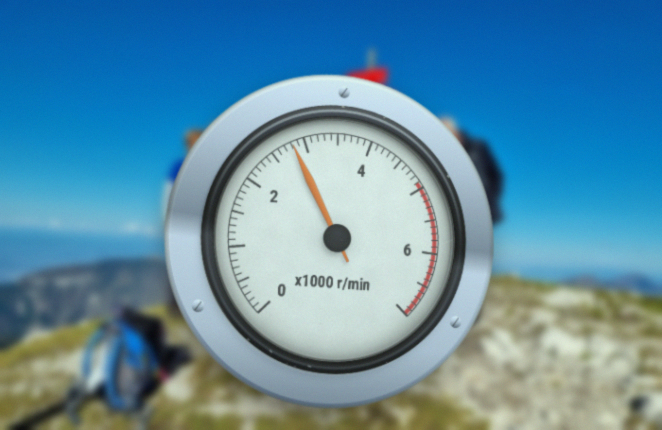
2800 rpm
